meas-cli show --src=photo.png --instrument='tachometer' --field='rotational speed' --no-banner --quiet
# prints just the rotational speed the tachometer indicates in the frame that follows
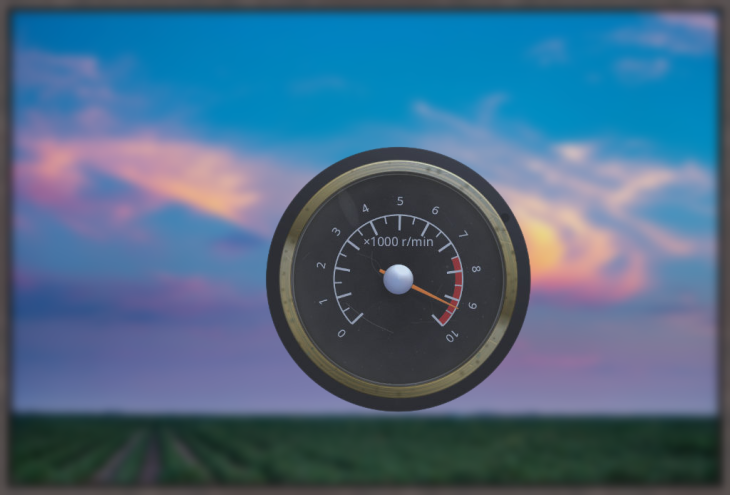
9250 rpm
